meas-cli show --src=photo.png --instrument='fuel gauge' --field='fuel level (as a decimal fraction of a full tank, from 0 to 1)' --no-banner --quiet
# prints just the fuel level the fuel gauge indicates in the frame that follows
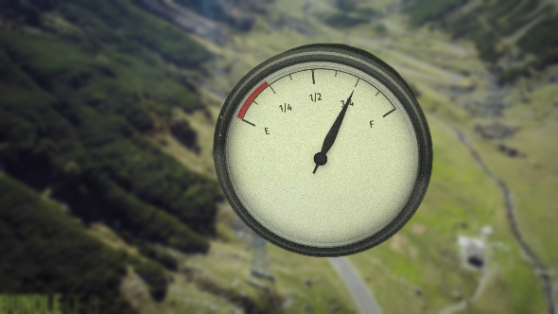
0.75
